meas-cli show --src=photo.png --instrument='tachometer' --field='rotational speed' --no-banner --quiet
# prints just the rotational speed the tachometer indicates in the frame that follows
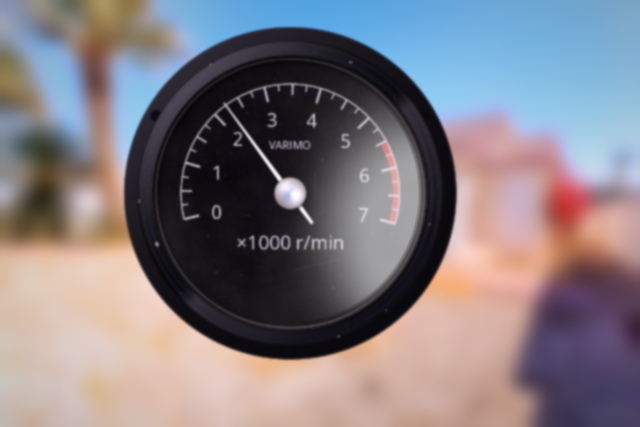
2250 rpm
